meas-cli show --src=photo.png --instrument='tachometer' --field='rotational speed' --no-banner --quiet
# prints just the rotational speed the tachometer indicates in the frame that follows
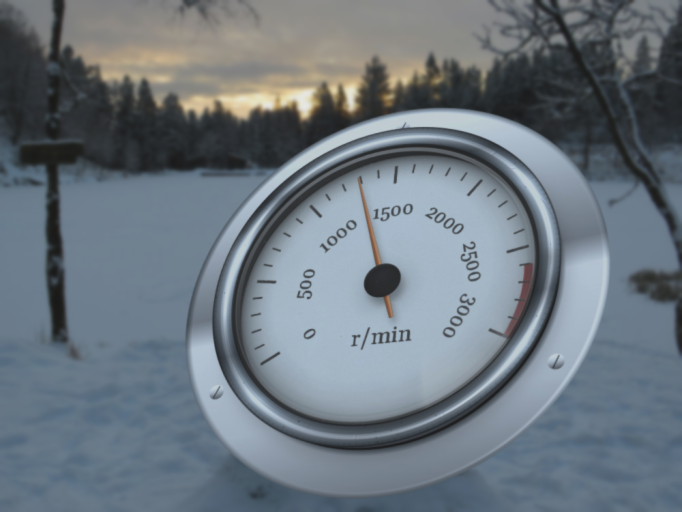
1300 rpm
